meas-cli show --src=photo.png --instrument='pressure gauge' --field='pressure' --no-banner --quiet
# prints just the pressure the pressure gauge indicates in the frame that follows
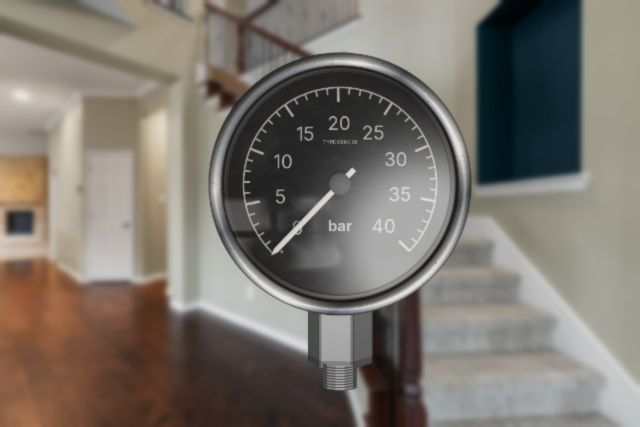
0 bar
